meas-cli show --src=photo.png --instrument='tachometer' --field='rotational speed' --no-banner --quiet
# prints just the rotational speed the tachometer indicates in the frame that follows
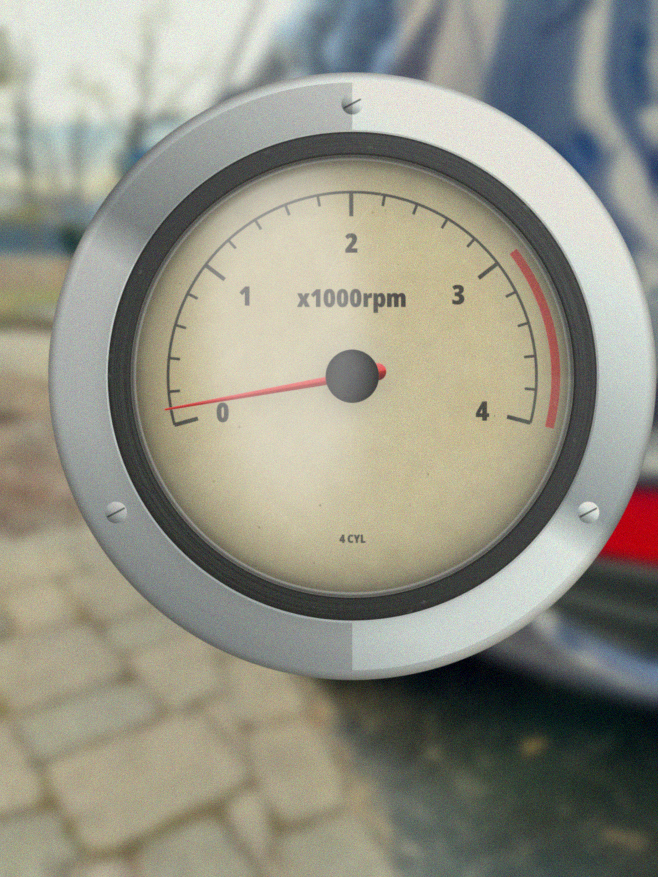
100 rpm
